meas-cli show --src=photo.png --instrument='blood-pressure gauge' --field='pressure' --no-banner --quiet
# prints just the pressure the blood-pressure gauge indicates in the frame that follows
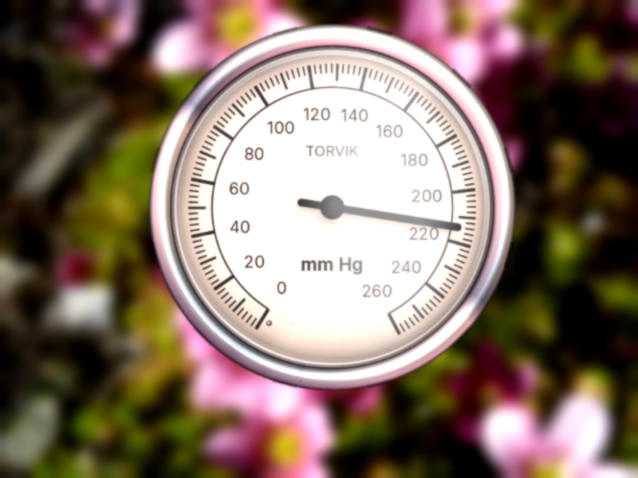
214 mmHg
